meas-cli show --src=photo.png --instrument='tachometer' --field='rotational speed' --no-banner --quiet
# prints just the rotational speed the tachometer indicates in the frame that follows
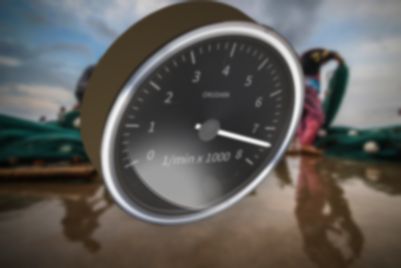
7400 rpm
